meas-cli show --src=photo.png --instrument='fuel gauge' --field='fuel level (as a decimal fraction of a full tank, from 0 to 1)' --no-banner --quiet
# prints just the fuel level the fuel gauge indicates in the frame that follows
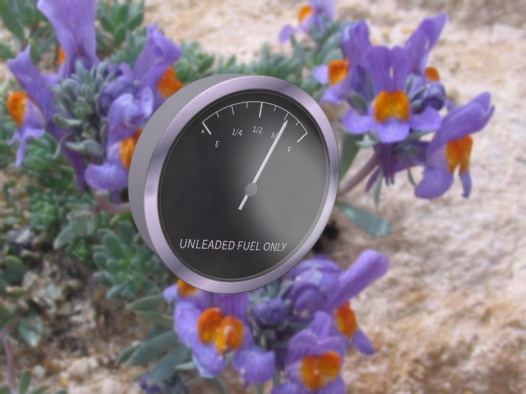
0.75
